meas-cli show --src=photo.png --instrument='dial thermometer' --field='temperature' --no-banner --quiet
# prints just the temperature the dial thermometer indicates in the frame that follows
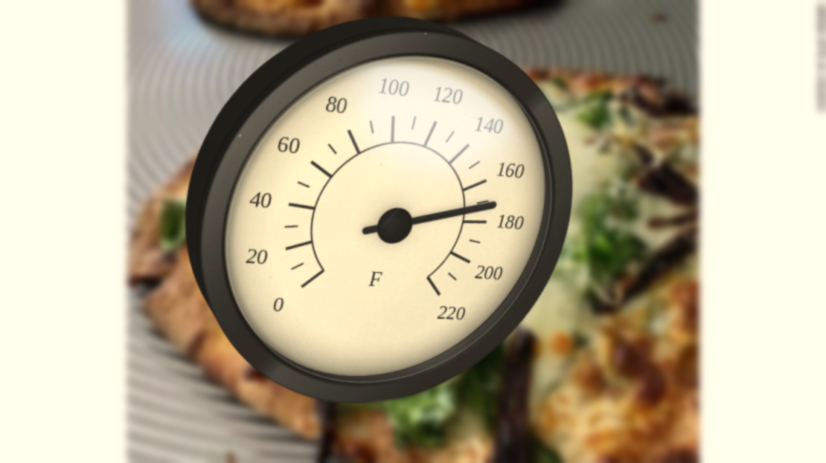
170 °F
